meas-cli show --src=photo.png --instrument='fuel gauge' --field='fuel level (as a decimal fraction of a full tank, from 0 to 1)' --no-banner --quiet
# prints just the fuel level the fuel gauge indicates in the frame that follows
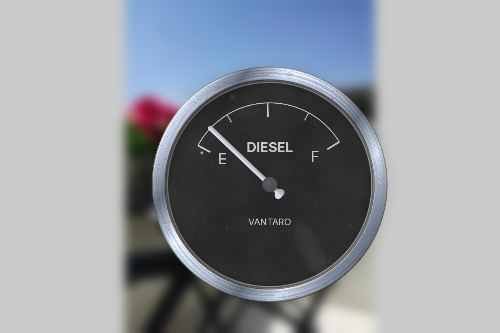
0.125
